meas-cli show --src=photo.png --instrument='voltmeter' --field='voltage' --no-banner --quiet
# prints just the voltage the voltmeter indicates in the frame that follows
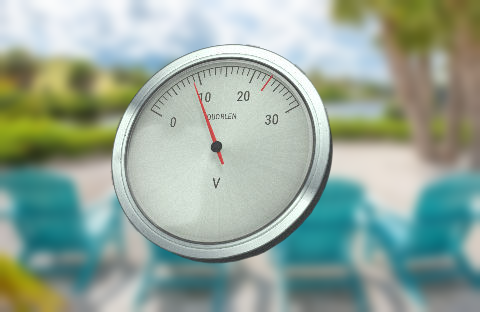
9 V
